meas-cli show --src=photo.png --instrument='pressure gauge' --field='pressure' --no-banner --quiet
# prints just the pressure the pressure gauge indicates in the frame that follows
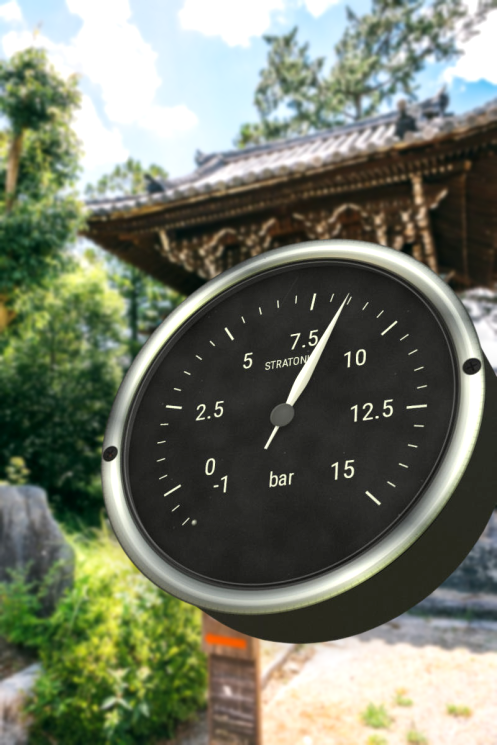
8.5 bar
